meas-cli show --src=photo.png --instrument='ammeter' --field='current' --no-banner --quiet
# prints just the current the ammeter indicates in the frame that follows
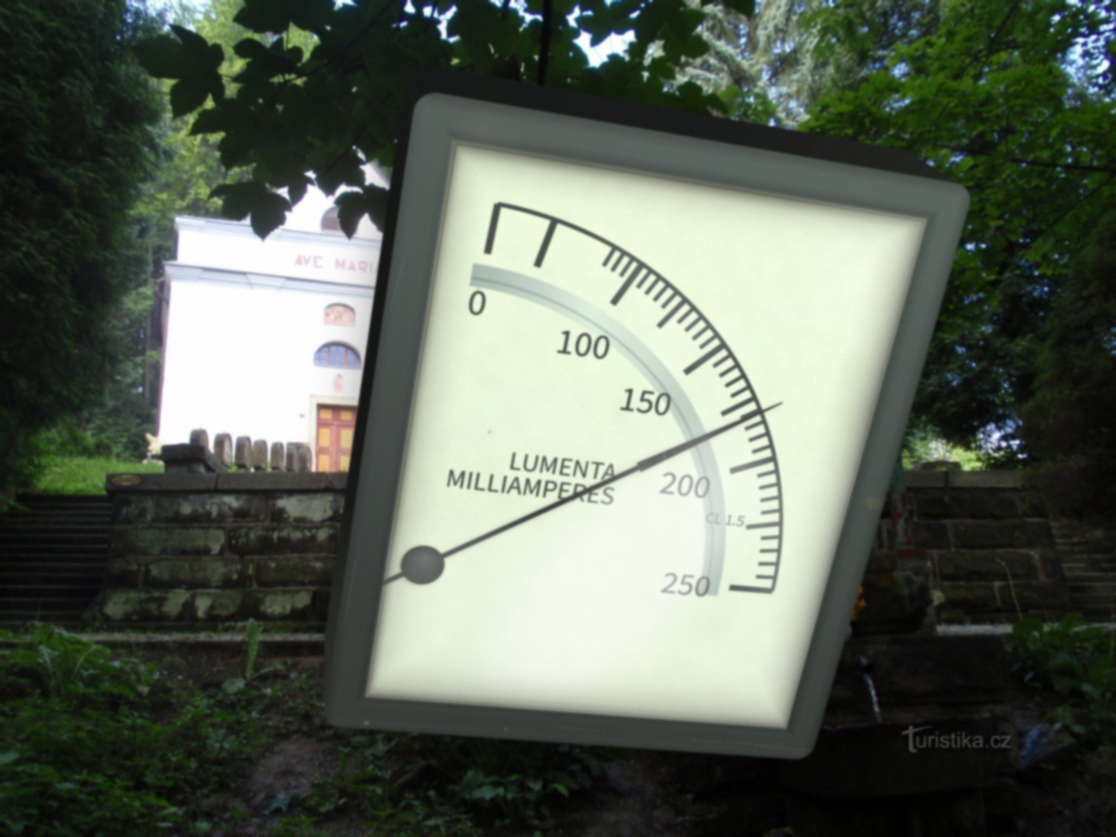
180 mA
